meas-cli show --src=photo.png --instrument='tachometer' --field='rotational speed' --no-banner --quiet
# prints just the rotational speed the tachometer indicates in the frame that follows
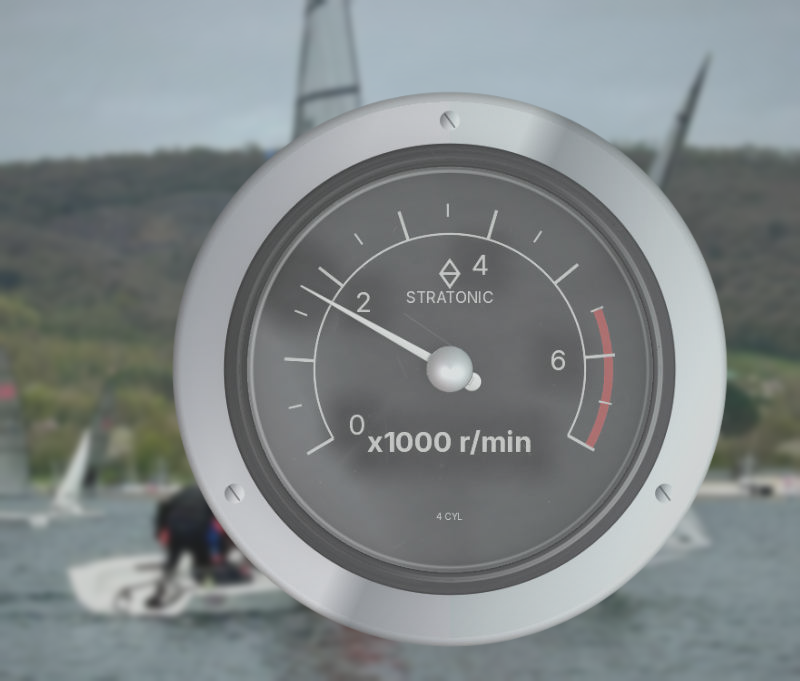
1750 rpm
